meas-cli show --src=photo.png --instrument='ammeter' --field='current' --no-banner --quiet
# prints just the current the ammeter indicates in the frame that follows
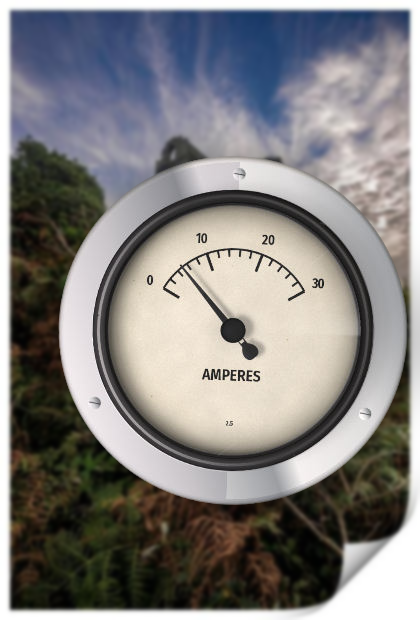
5 A
